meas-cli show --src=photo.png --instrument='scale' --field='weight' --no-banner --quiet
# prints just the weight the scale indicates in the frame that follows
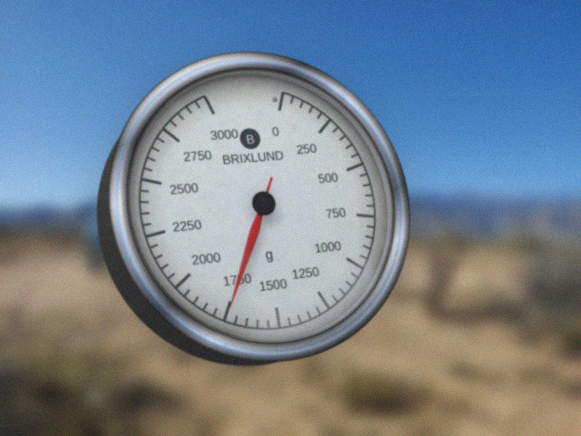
1750 g
